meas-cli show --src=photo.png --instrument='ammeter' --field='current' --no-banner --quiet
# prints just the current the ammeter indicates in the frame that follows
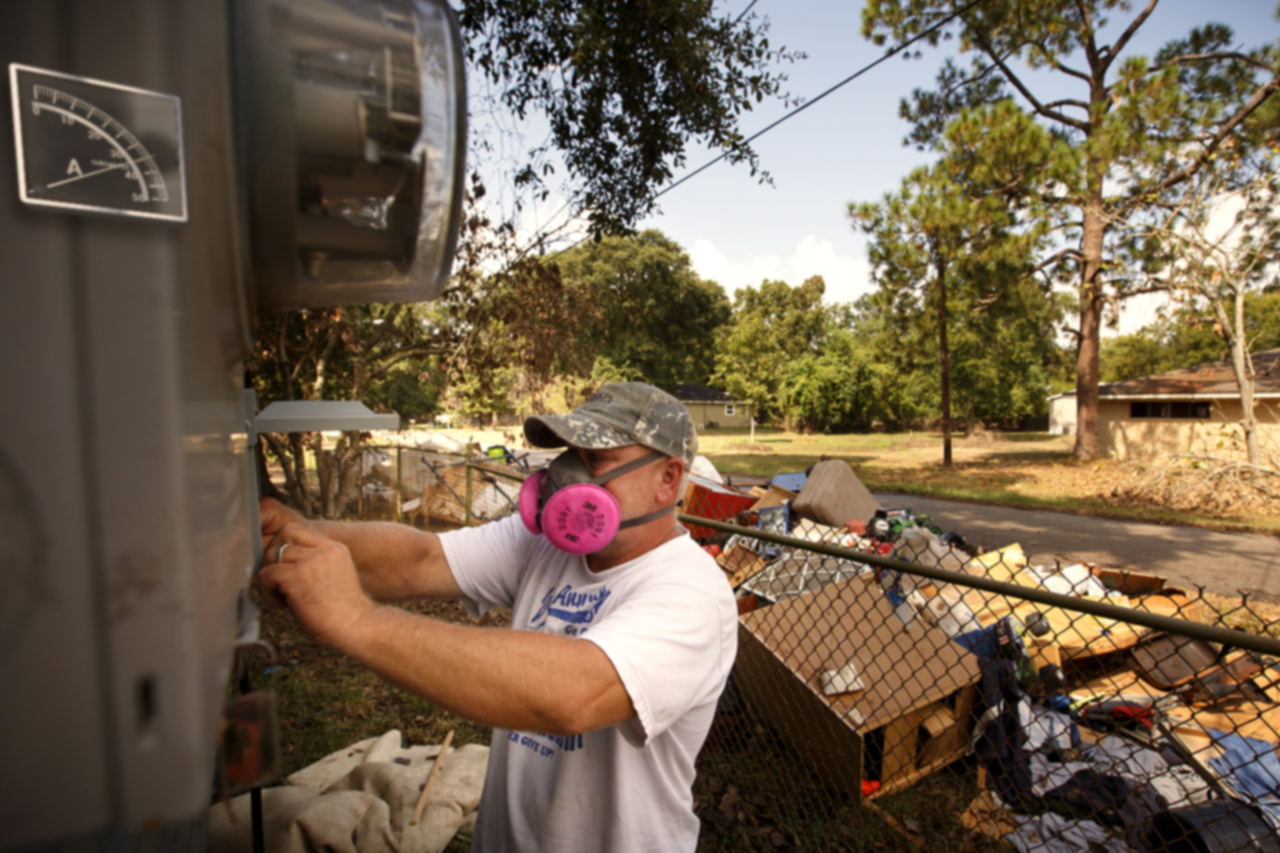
35 A
